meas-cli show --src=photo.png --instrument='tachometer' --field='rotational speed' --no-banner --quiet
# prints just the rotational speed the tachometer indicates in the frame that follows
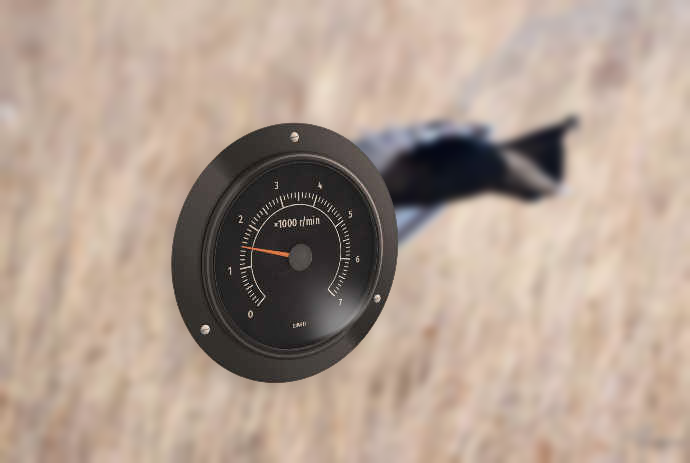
1500 rpm
